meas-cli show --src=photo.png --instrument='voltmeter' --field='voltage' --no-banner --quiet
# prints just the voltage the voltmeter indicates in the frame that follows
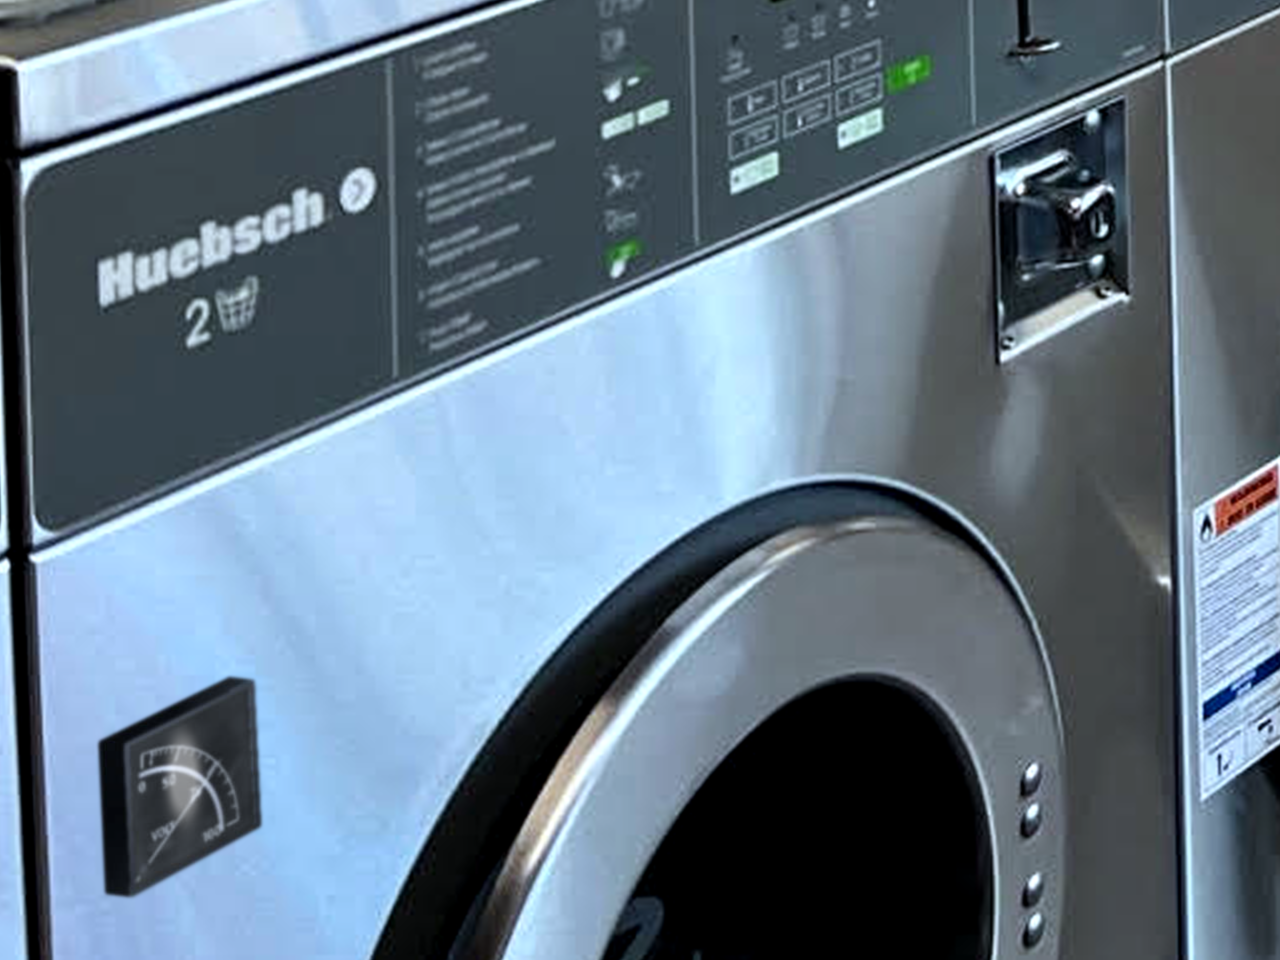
75 V
